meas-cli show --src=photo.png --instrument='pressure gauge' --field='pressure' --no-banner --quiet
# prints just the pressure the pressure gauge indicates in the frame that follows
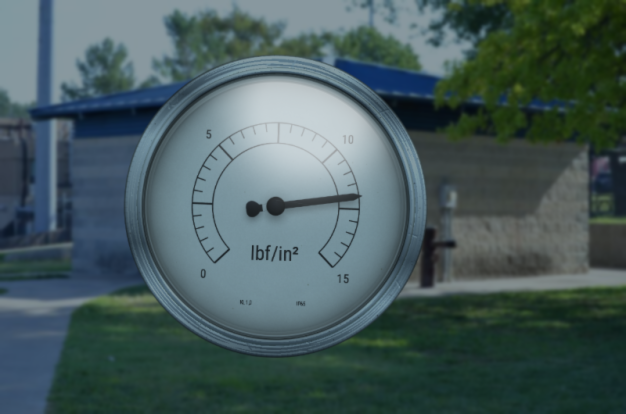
12 psi
